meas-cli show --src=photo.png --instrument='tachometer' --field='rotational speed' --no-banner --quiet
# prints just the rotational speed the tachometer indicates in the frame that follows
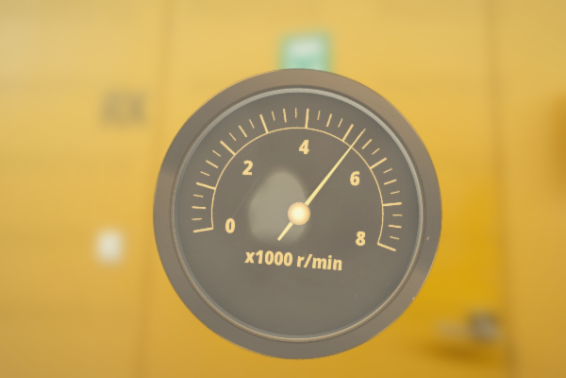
5250 rpm
